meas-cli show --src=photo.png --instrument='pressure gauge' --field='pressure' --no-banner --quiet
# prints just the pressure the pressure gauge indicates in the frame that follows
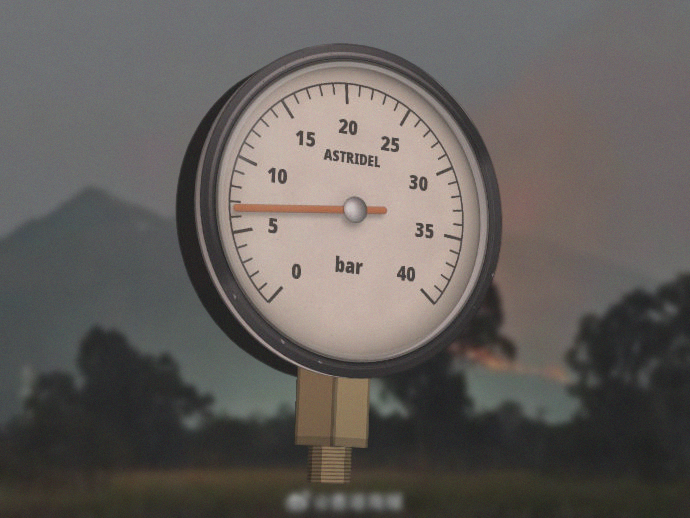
6.5 bar
